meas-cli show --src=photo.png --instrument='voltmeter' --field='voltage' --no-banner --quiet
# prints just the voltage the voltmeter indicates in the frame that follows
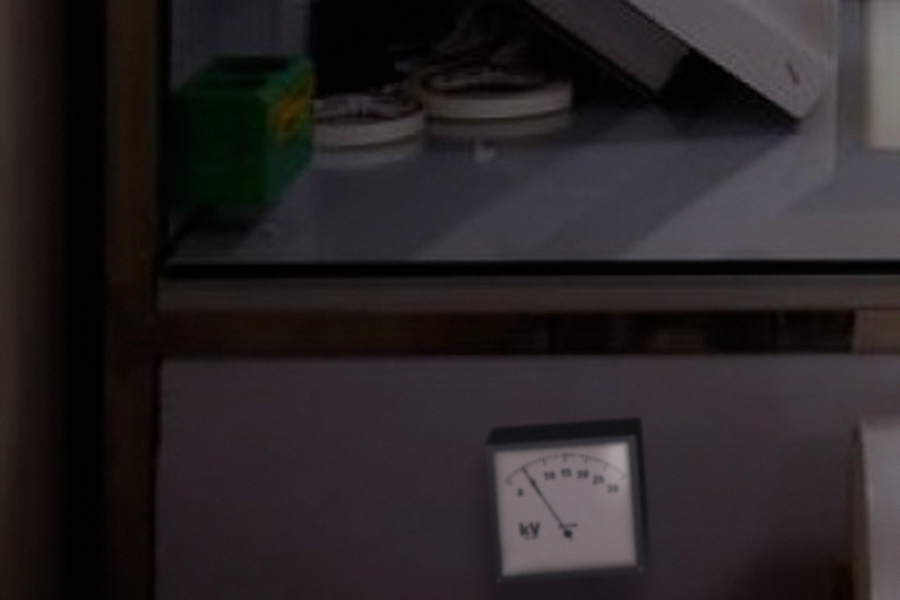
5 kV
